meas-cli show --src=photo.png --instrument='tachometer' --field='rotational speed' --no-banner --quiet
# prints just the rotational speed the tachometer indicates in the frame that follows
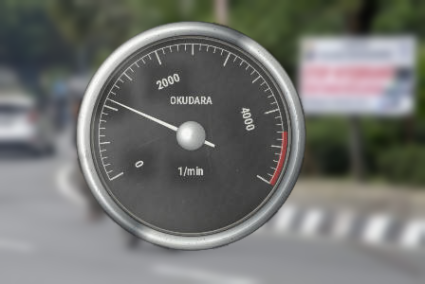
1100 rpm
